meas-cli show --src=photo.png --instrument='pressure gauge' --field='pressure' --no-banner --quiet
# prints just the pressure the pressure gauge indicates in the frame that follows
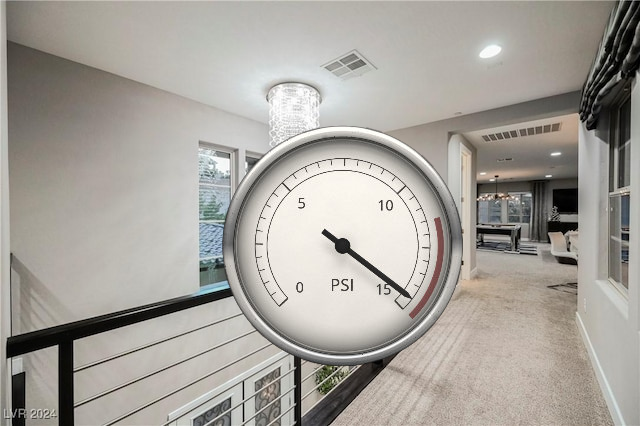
14.5 psi
